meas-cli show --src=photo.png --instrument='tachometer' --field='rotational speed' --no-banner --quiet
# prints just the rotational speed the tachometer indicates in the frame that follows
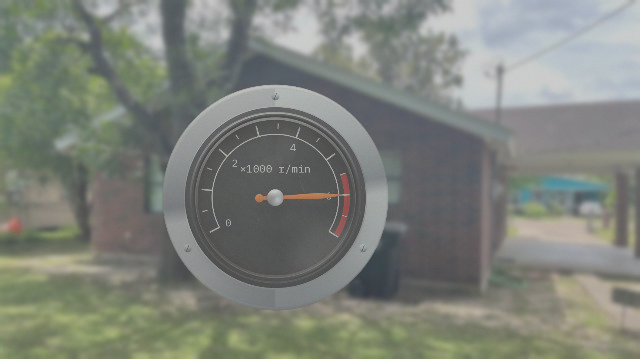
6000 rpm
